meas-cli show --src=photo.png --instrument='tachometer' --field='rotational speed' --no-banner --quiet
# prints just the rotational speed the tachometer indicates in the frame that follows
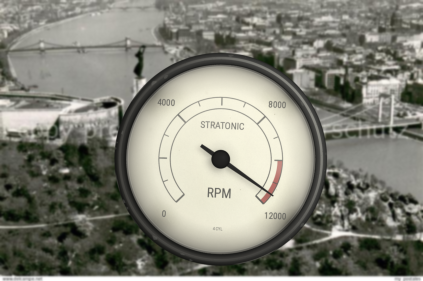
11500 rpm
